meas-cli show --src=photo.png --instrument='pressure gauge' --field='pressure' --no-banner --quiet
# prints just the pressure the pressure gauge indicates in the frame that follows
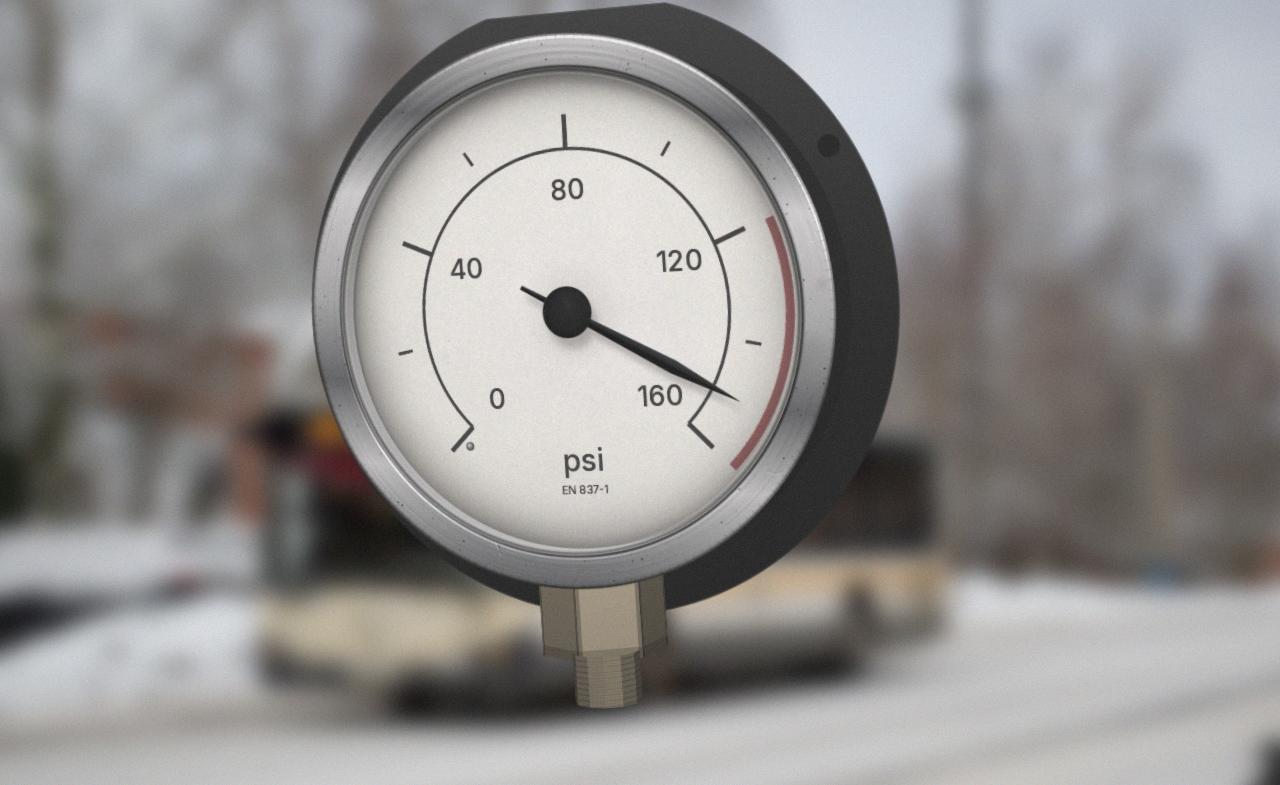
150 psi
